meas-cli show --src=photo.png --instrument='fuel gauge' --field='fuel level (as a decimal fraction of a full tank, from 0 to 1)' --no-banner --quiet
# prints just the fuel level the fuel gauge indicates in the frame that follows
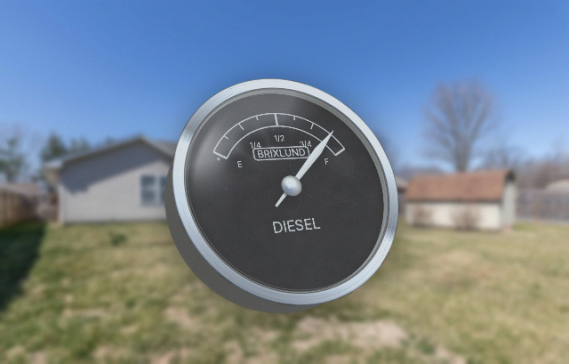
0.875
